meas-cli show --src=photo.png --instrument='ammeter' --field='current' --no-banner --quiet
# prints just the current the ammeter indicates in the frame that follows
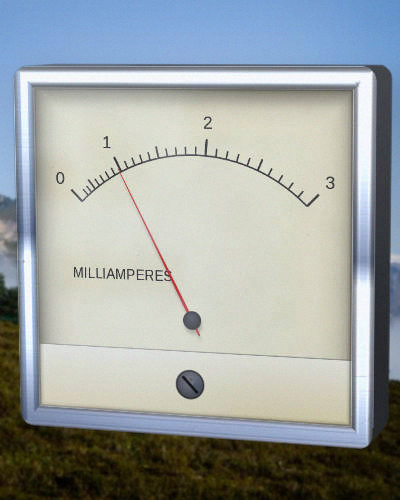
1 mA
